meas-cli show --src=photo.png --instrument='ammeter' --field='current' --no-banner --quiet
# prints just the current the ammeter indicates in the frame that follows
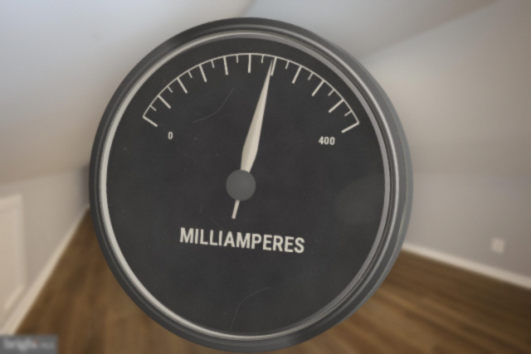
240 mA
